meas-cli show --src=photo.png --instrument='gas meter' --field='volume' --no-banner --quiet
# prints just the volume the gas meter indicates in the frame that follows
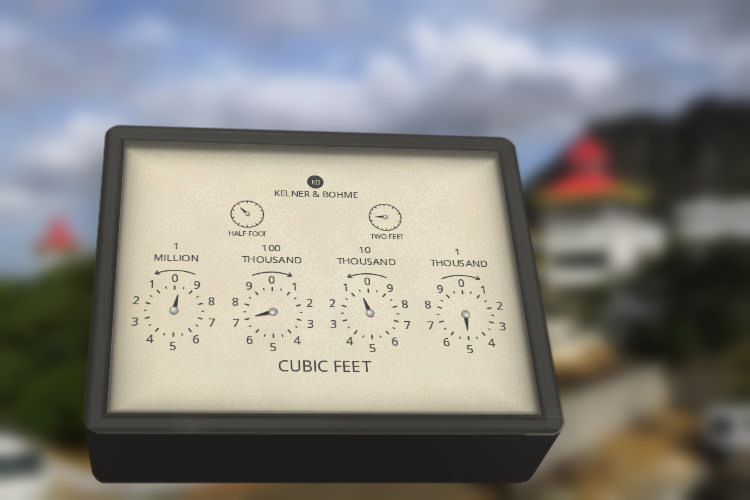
970500 ft³
